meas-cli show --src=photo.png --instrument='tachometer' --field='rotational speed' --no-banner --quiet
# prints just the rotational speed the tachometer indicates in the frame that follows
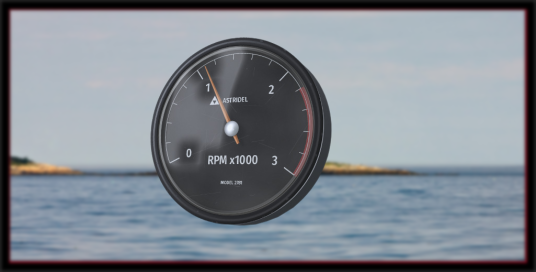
1100 rpm
